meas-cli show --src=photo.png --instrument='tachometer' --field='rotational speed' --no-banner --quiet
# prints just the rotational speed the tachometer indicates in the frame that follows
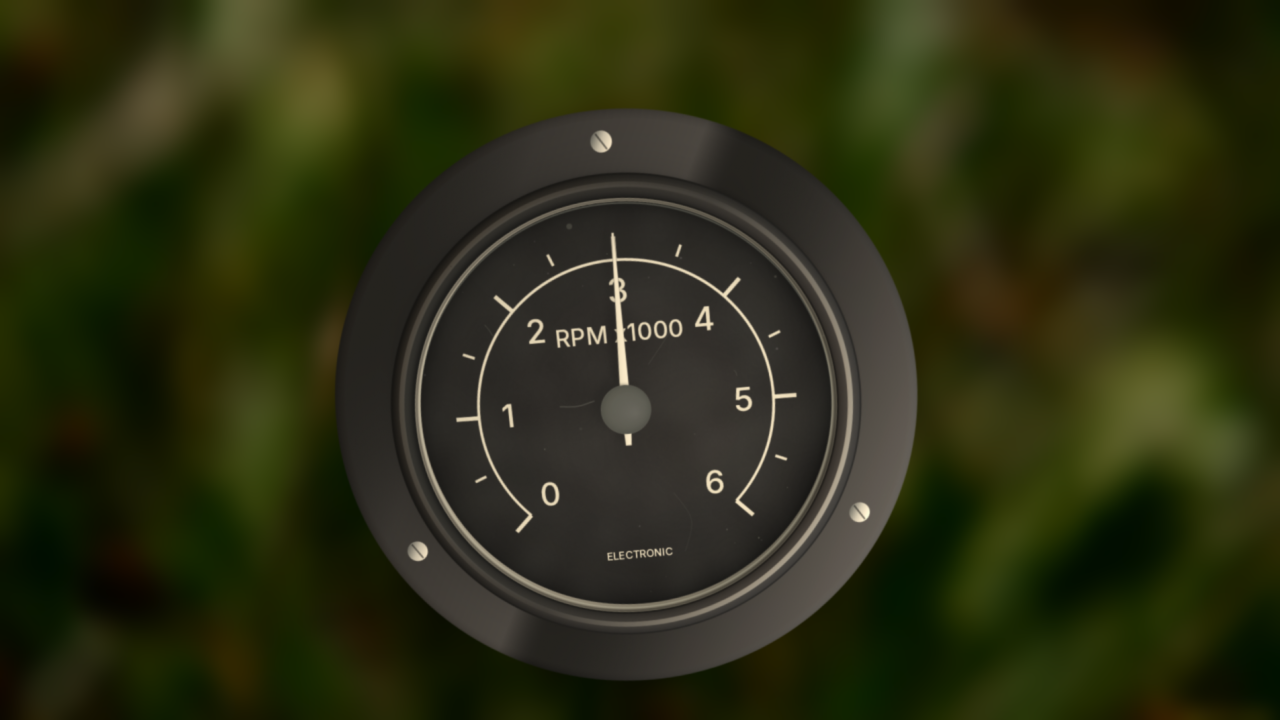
3000 rpm
